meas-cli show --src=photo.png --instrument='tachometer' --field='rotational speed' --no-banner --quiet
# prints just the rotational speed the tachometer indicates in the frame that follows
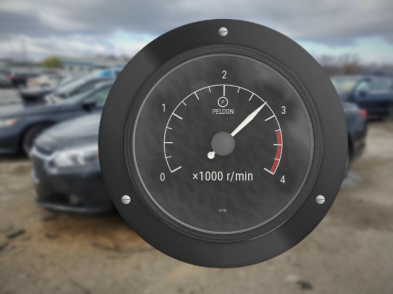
2750 rpm
